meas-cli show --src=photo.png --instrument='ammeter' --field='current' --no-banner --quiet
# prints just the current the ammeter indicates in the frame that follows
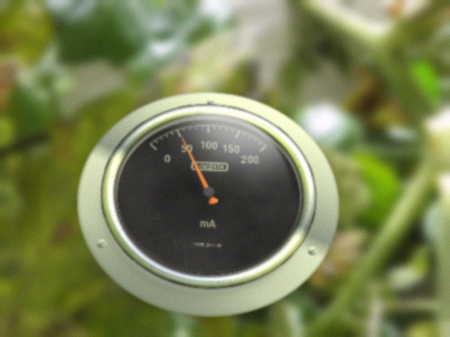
50 mA
